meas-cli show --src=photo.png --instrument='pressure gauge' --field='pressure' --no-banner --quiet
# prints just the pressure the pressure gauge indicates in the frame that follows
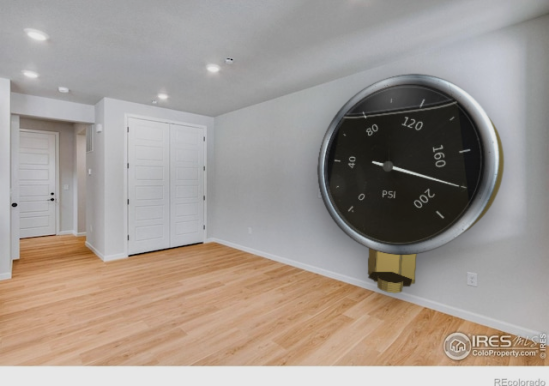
180 psi
